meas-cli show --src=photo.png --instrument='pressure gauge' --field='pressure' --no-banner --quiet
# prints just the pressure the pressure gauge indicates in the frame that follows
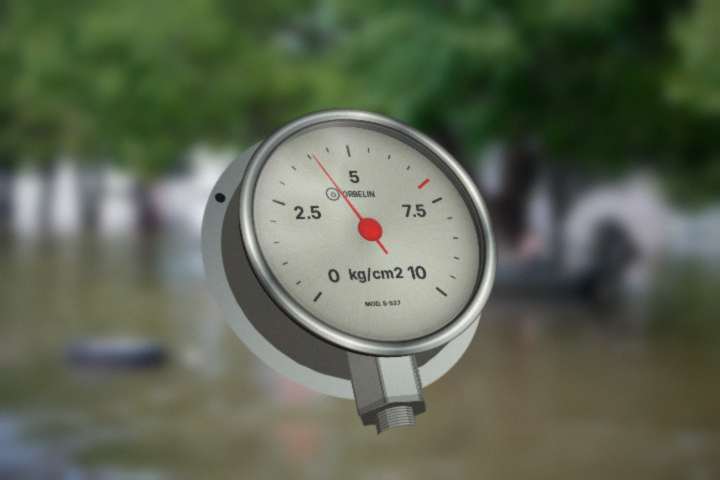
4 kg/cm²
